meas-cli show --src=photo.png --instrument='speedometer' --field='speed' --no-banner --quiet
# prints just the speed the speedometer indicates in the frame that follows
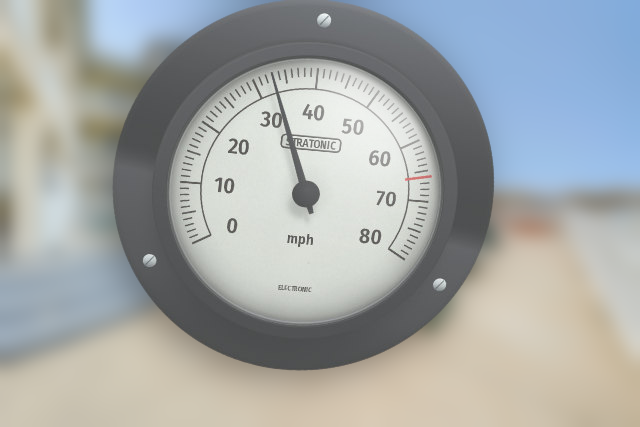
33 mph
